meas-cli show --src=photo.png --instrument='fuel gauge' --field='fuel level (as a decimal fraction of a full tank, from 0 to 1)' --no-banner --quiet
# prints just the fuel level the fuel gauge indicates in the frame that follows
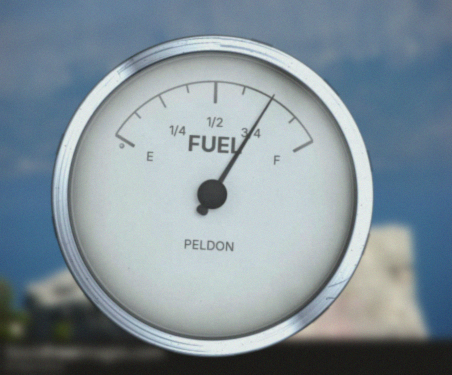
0.75
